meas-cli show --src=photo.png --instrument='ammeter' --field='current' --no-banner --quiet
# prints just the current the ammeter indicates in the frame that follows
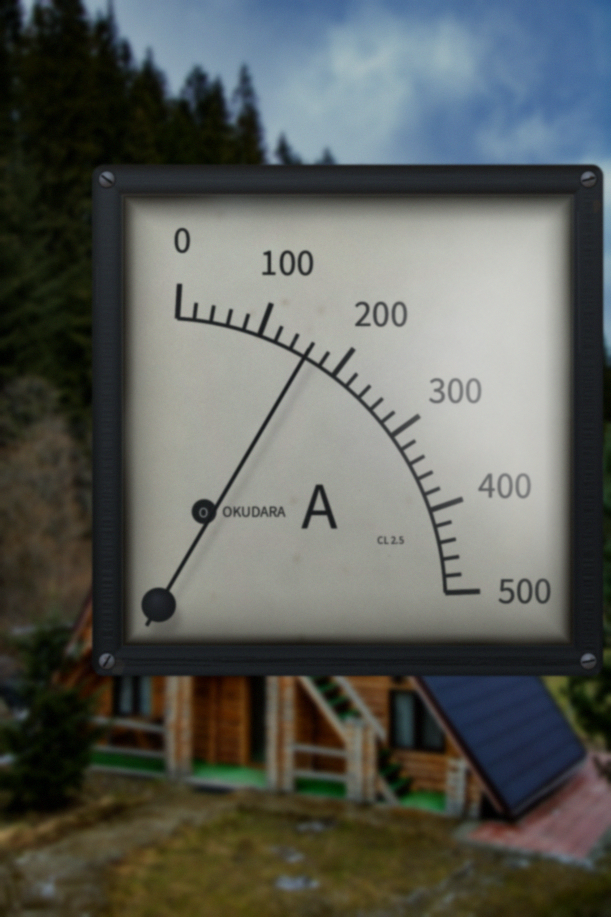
160 A
